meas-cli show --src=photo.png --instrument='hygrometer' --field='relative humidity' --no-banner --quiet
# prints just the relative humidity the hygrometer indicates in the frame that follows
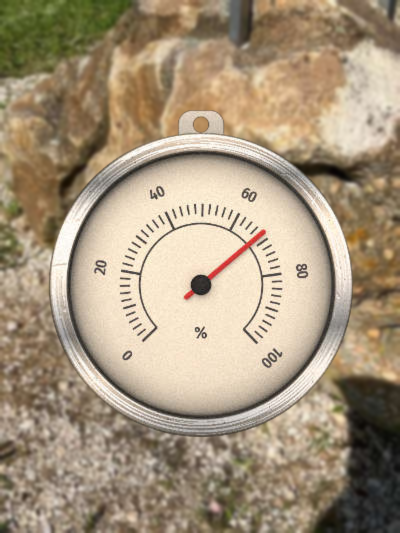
68 %
